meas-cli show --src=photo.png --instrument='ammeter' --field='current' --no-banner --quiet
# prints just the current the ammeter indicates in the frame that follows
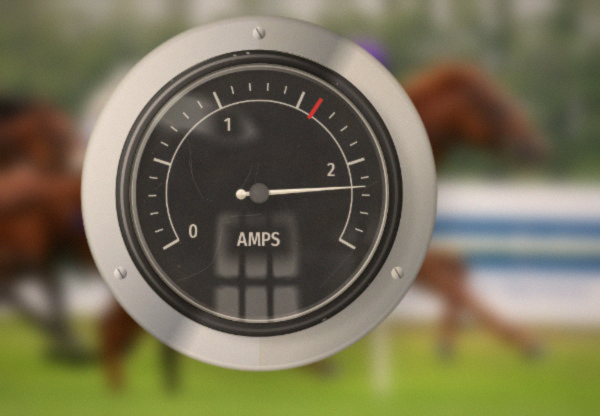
2.15 A
